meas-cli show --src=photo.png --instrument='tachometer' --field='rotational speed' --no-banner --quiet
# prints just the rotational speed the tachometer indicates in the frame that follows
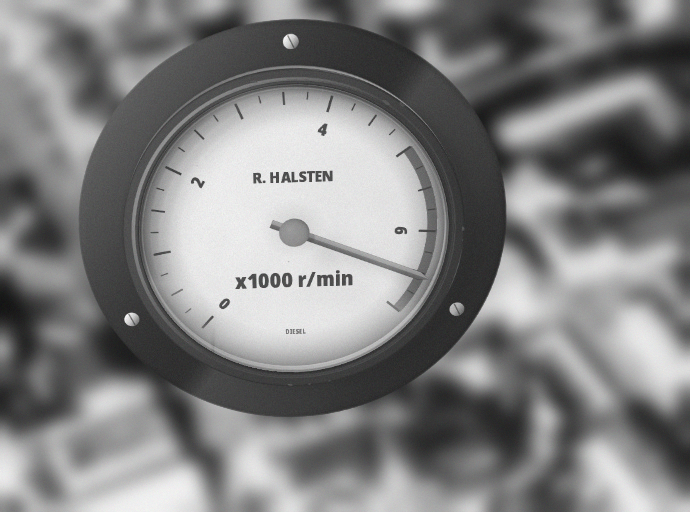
6500 rpm
